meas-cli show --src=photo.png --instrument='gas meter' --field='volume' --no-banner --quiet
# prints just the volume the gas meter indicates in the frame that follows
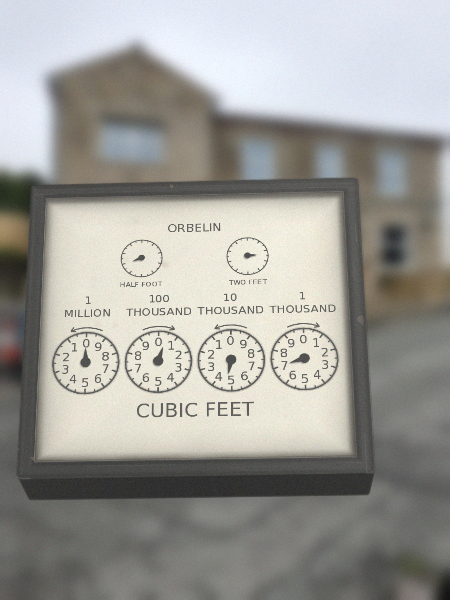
4700 ft³
